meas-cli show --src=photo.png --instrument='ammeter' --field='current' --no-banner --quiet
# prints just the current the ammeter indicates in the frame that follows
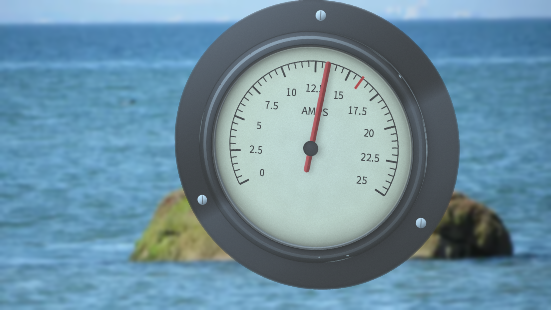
13.5 A
